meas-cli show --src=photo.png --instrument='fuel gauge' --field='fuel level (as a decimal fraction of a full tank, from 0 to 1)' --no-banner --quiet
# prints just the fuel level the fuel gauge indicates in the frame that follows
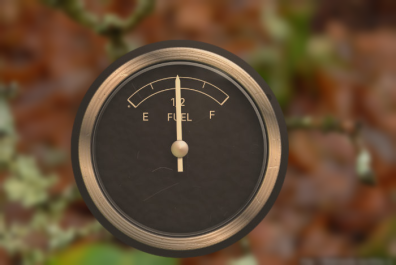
0.5
